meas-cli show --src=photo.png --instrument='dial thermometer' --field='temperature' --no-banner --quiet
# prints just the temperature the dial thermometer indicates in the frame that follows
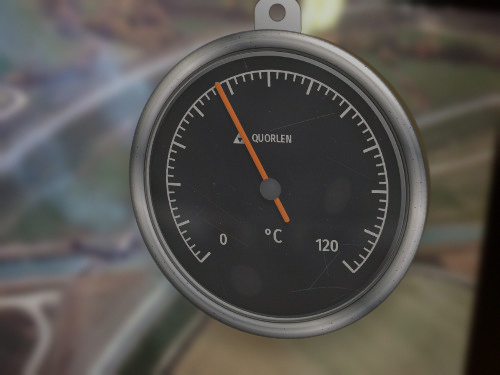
48 °C
